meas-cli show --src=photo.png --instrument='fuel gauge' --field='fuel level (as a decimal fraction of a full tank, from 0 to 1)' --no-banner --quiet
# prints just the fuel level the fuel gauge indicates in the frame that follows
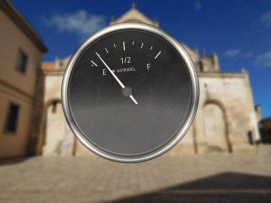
0.125
